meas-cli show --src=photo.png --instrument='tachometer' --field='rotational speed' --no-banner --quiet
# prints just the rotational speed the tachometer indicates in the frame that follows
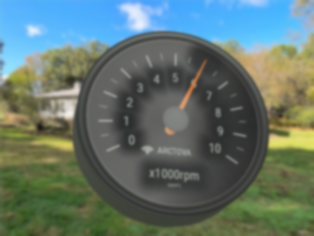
6000 rpm
